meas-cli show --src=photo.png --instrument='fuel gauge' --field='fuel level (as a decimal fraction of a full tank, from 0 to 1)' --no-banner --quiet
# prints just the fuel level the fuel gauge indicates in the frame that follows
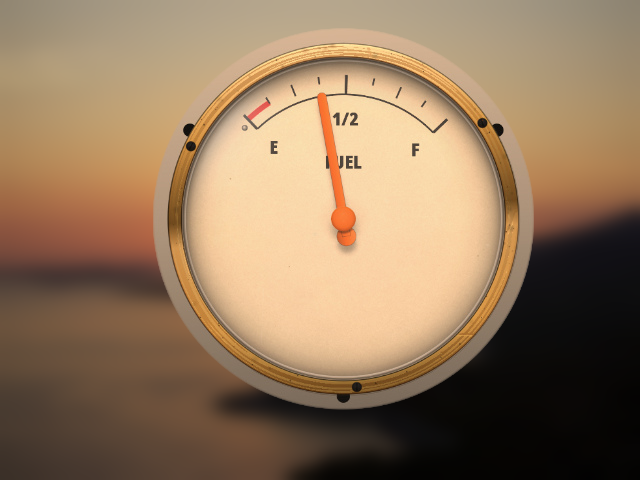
0.375
